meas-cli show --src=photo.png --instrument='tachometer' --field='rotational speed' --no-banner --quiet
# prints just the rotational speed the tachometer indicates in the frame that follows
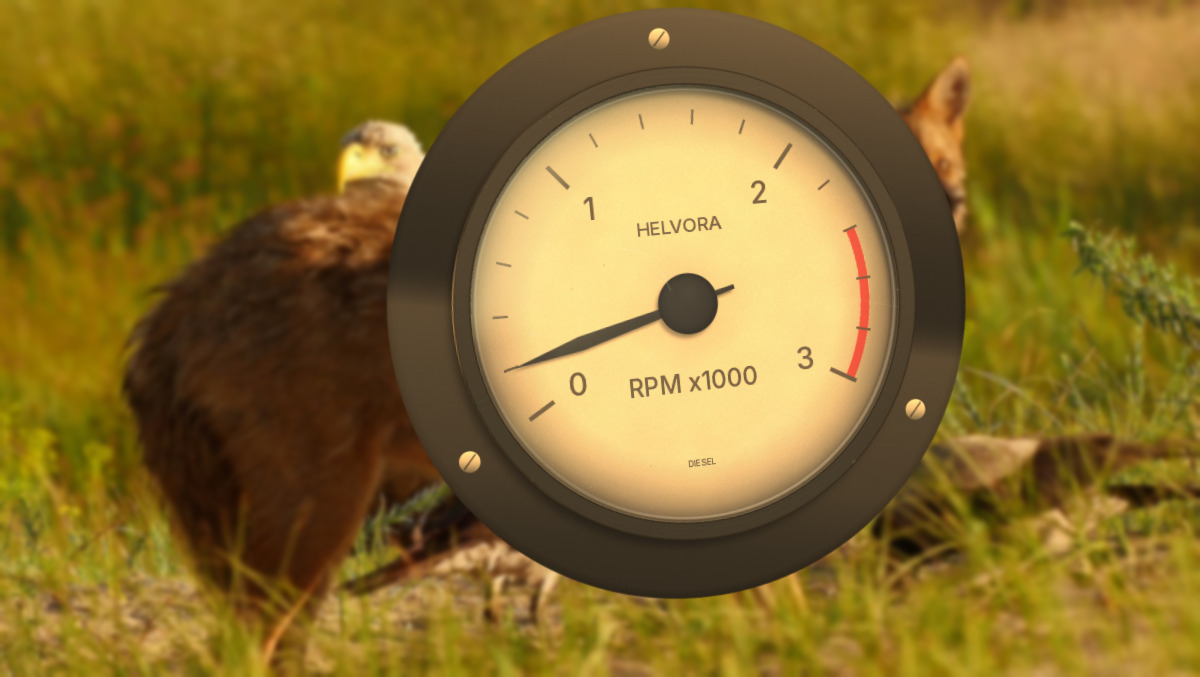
200 rpm
